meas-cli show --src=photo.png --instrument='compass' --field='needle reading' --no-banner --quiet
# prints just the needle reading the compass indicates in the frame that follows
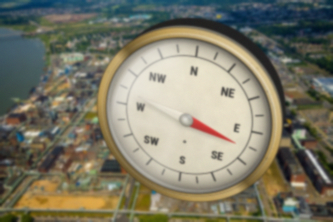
105 °
